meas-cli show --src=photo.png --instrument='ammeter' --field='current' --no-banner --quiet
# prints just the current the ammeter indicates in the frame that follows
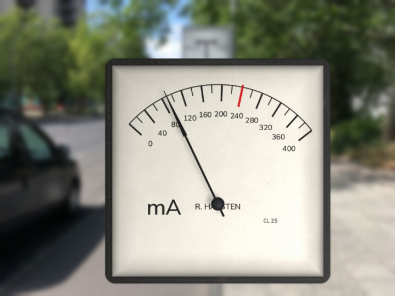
90 mA
